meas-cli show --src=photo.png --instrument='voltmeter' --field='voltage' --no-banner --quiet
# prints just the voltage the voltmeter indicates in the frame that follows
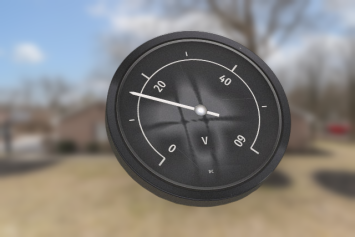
15 V
